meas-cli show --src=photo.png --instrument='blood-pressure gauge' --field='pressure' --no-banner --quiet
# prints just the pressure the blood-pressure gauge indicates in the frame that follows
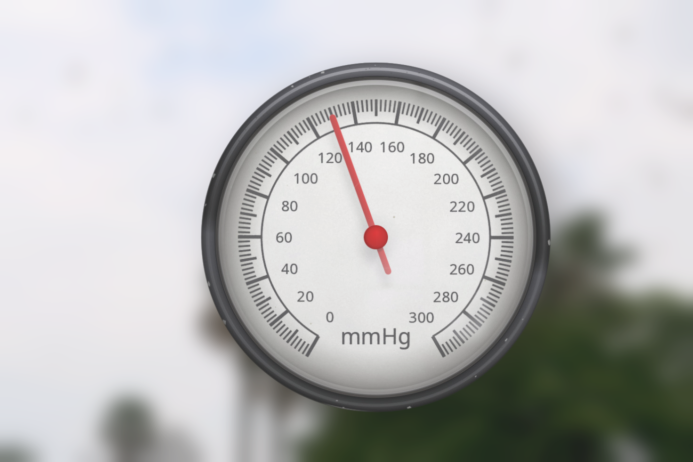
130 mmHg
